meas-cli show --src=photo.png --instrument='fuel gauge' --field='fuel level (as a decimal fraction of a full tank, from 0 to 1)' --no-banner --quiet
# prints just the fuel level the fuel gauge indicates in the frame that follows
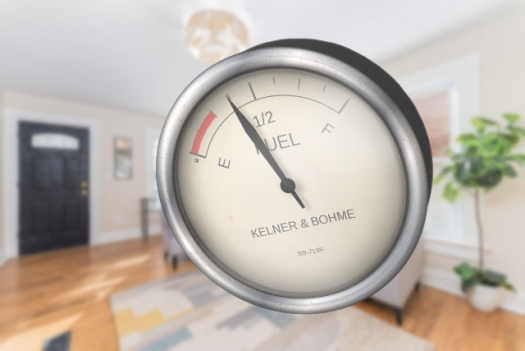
0.375
